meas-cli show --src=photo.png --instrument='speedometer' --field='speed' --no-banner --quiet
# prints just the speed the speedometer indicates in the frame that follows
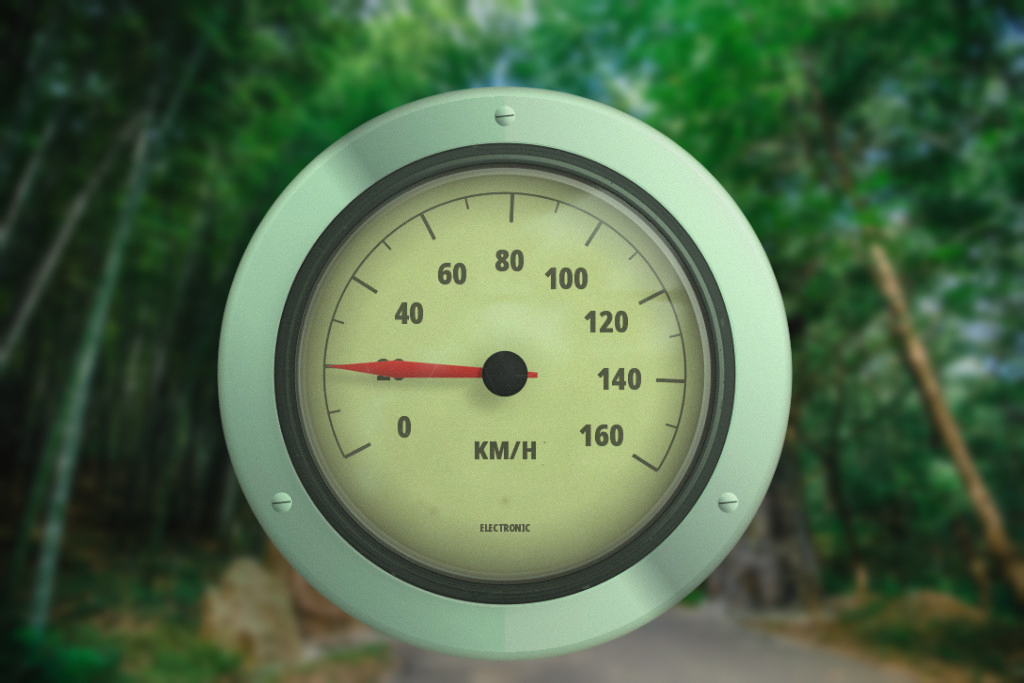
20 km/h
